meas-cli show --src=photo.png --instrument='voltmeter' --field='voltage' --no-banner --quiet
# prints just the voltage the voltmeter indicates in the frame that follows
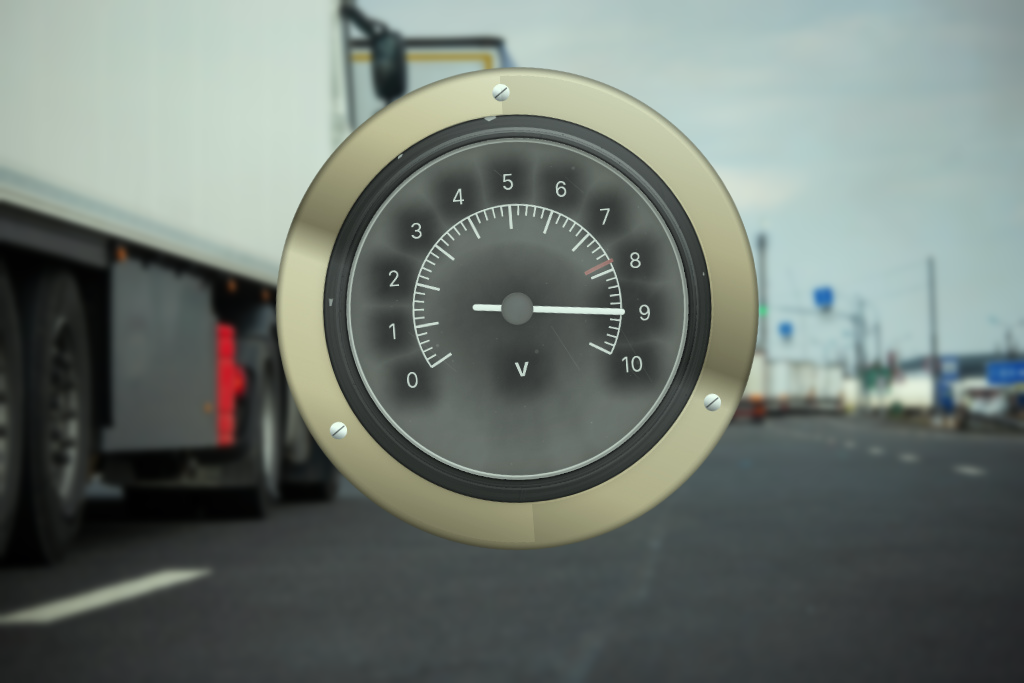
9 V
